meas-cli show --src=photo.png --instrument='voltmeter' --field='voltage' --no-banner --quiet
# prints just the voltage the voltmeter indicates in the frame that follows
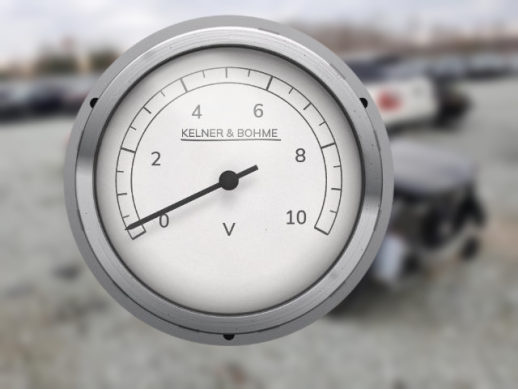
0.25 V
